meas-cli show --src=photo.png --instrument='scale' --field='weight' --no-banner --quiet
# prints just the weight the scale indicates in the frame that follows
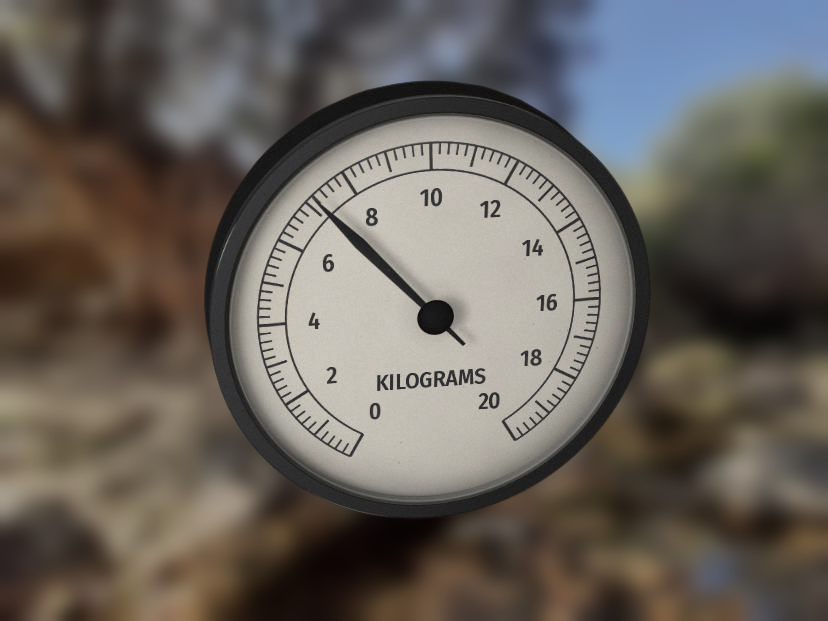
7.2 kg
